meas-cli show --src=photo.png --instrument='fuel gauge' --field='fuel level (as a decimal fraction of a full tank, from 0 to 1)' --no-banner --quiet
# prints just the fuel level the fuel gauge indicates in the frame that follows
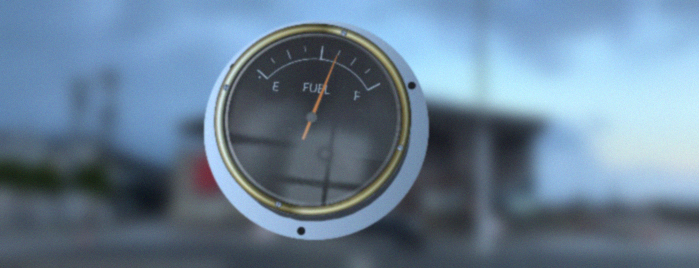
0.625
